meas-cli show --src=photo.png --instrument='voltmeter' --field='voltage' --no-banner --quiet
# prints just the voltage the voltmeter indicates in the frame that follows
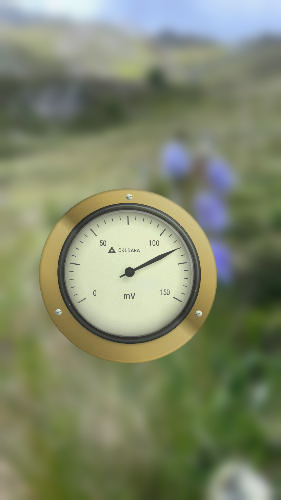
115 mV
